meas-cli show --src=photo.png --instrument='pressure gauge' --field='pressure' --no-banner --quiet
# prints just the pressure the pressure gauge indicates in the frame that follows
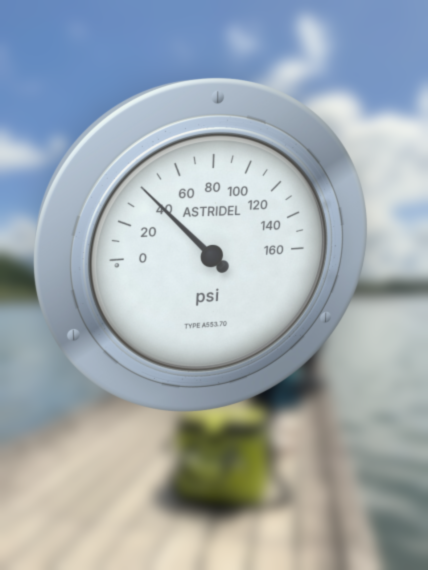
40 psi
